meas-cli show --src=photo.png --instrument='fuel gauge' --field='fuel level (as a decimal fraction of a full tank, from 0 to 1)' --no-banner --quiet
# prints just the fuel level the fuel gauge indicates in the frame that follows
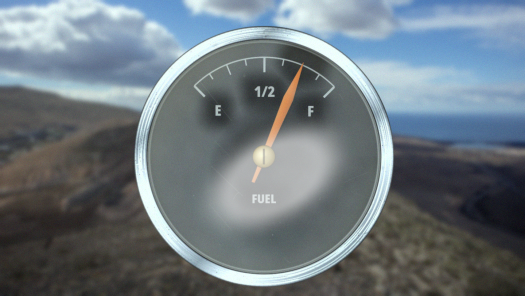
0.75
